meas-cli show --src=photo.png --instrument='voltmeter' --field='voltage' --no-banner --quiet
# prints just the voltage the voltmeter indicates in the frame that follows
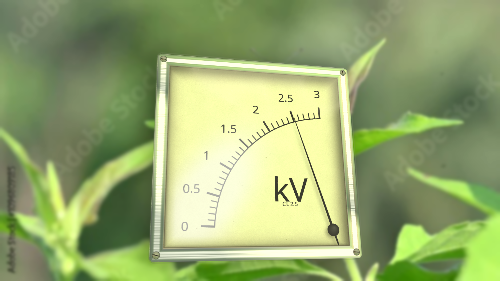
2.5 kV
